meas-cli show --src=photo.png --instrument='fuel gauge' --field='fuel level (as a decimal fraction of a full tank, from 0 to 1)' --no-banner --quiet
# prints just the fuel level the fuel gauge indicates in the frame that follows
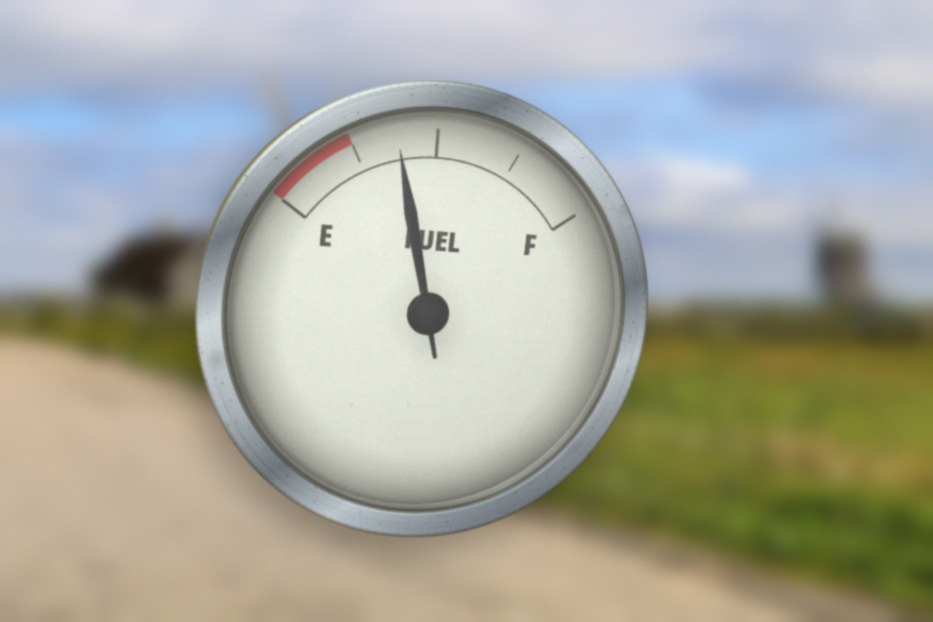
0.375
